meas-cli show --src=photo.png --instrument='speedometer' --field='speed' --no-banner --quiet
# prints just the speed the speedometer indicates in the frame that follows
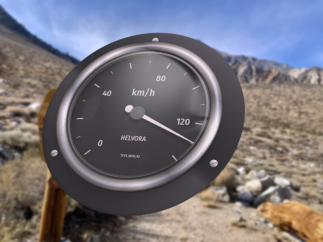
130 km/h
